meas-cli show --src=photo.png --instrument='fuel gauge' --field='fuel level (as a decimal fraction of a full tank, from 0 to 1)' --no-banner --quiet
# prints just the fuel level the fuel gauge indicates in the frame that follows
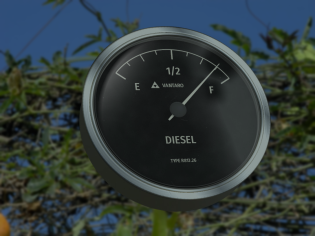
0.875
